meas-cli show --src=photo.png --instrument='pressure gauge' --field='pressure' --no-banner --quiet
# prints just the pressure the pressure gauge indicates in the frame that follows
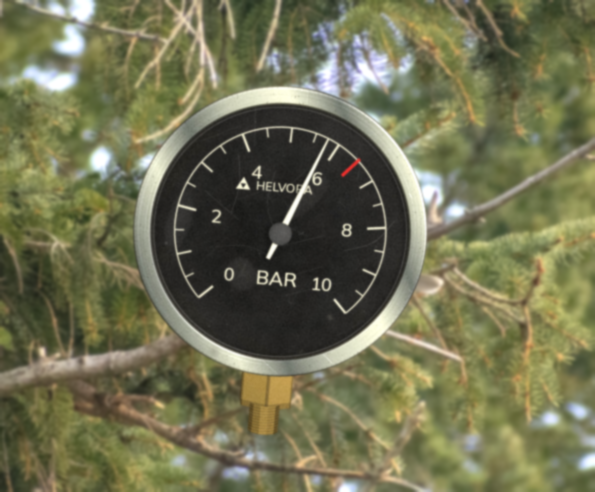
5.75 bar
